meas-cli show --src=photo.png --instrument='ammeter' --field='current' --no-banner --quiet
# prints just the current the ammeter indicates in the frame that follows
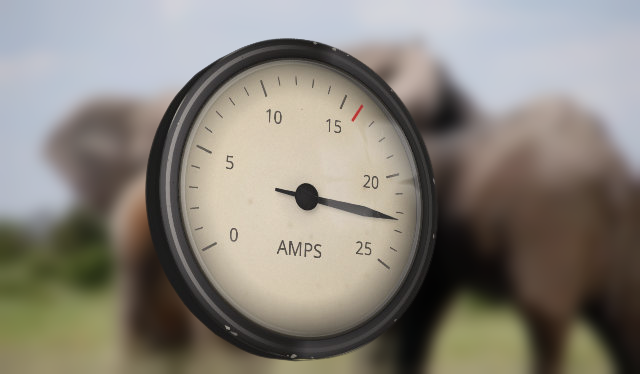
22.5 A
